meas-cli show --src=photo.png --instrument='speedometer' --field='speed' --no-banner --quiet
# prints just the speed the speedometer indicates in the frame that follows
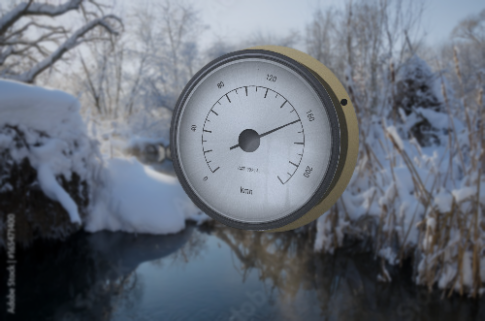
160 km/h
